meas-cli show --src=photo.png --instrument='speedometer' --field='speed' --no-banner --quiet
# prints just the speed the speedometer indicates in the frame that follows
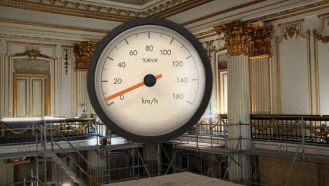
5 km/h
